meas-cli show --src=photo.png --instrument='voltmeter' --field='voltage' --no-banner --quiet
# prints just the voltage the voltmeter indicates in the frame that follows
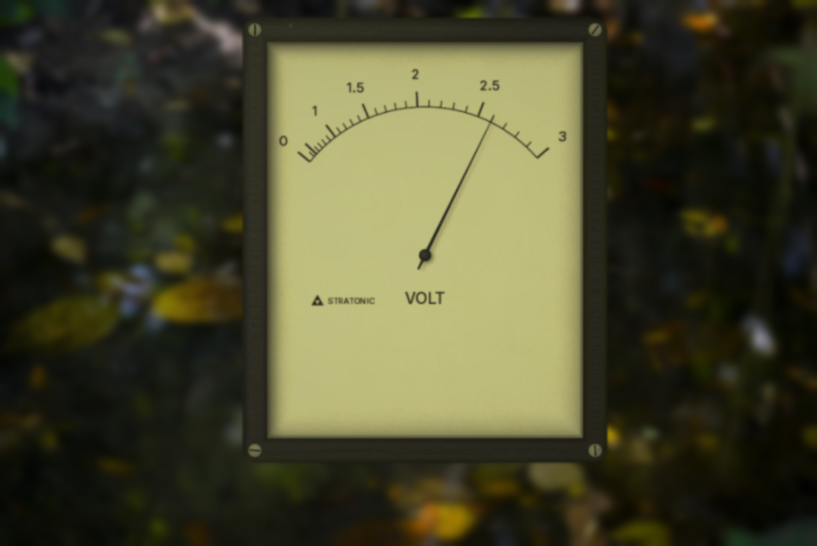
2.6 V
